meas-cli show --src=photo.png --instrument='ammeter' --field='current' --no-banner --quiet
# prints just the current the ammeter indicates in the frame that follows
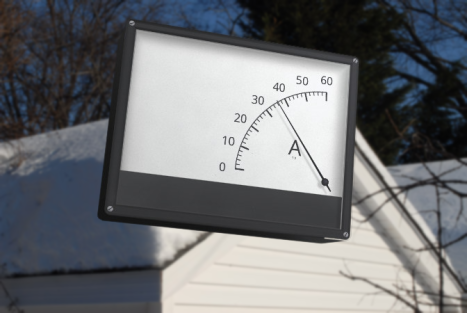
36 A
